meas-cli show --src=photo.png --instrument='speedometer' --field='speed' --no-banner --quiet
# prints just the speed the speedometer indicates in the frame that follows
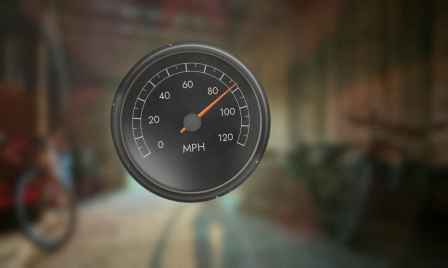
87.5 mph
